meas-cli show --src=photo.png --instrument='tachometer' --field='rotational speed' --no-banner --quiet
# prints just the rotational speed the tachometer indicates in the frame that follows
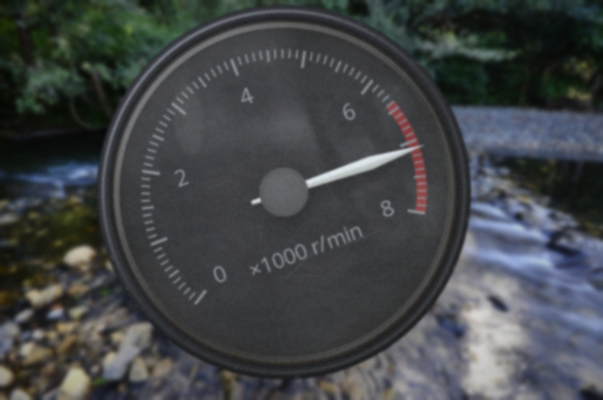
7100 rpm
